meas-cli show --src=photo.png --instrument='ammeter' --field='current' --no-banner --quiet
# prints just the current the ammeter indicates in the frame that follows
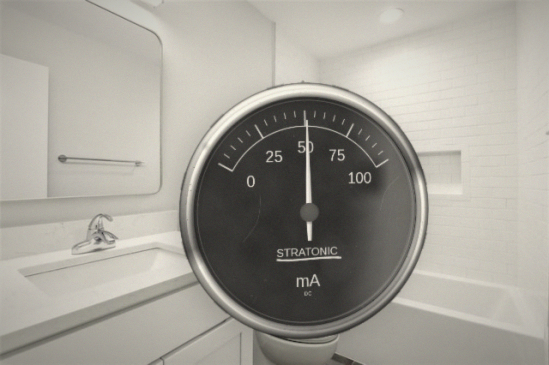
50 mA
